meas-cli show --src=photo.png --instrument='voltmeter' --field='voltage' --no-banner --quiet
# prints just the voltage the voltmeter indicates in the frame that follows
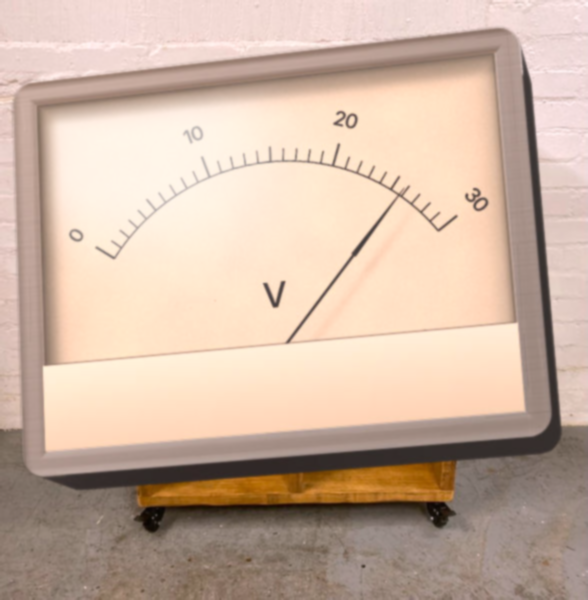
26 V
